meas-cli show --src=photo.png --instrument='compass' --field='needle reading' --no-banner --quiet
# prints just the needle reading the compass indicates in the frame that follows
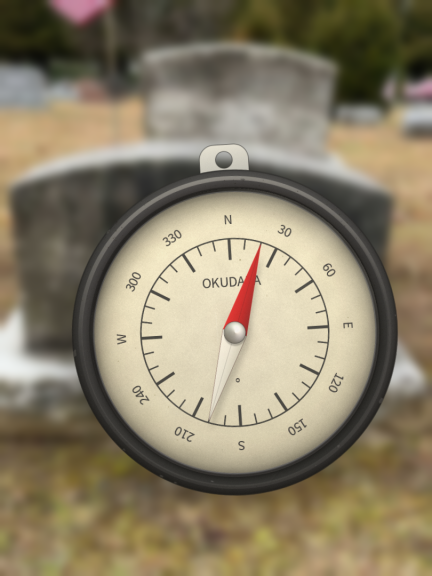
20 °
